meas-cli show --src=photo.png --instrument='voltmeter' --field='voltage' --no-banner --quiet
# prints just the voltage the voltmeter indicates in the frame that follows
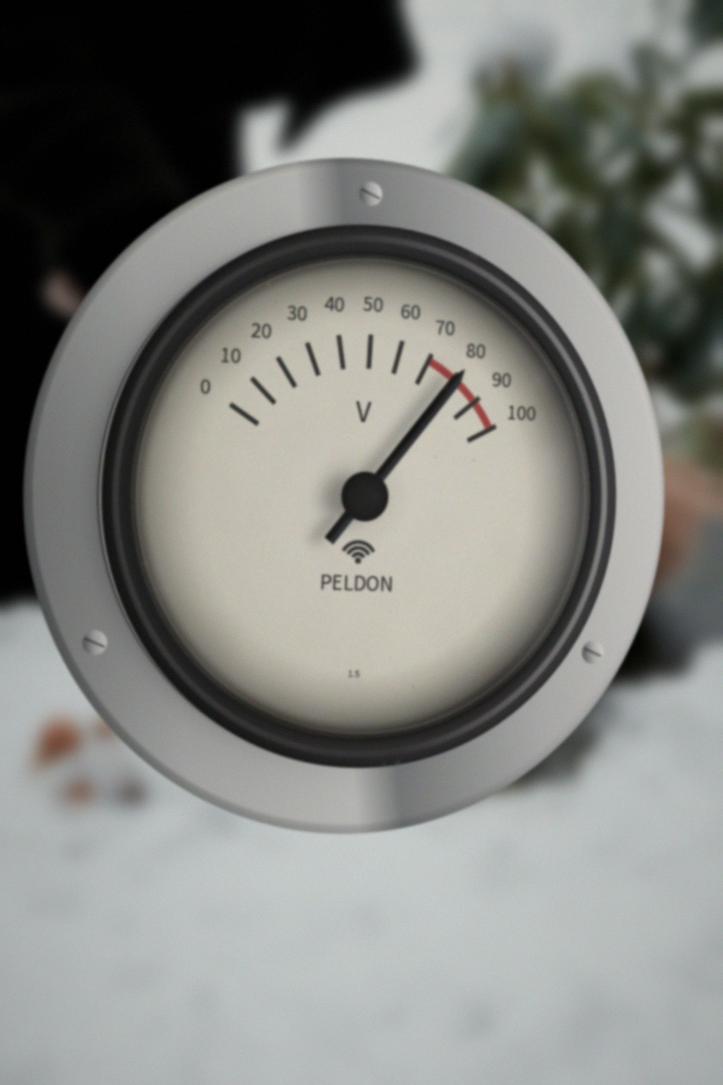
80 V
